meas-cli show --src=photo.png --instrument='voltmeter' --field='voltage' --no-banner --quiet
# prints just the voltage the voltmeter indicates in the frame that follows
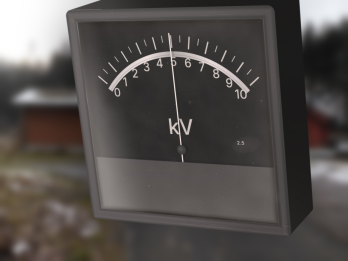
5 kV
